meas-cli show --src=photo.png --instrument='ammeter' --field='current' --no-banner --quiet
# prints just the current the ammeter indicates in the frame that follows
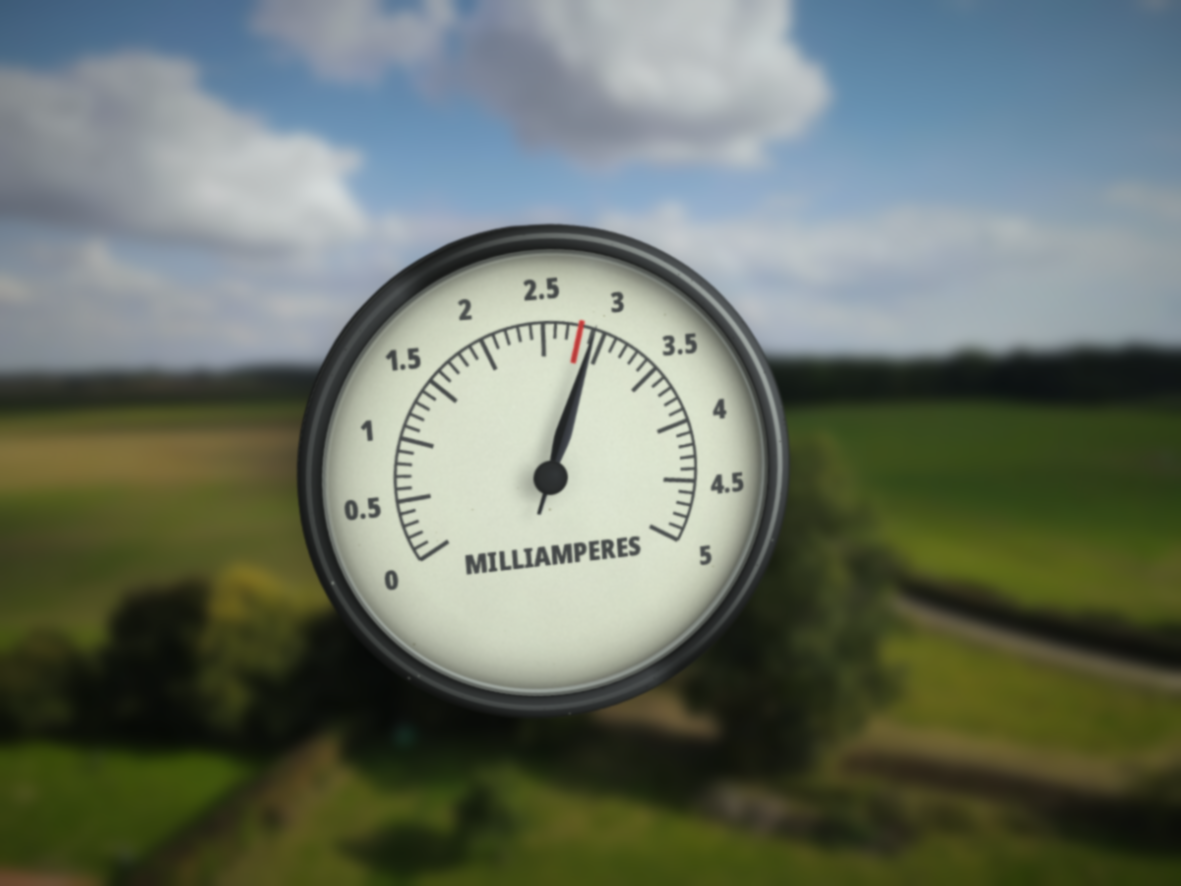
2.9 mA
